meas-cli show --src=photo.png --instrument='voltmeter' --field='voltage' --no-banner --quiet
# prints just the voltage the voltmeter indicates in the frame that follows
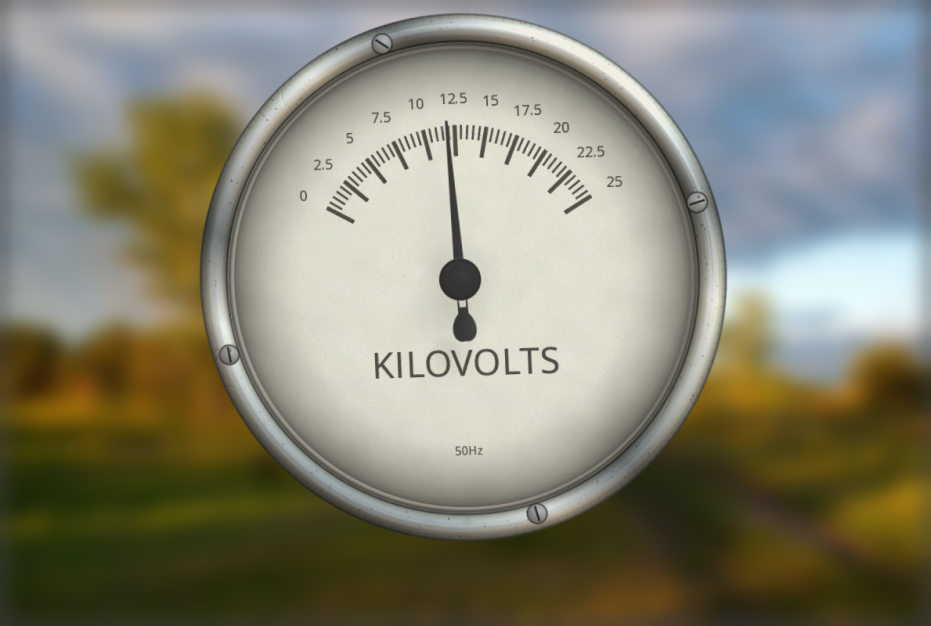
12 kV
